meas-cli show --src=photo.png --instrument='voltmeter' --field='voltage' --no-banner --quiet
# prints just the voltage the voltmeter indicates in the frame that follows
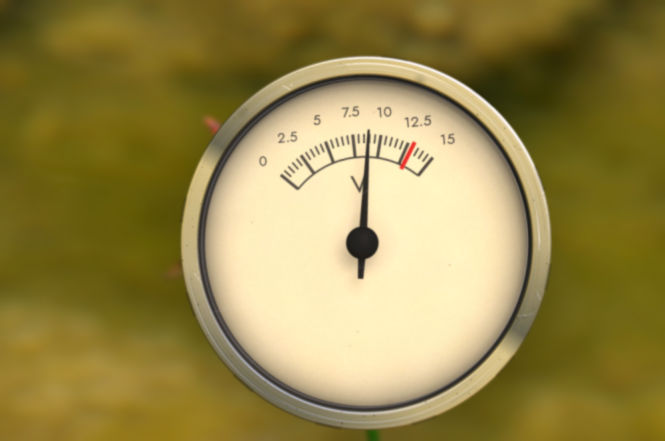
9 V
